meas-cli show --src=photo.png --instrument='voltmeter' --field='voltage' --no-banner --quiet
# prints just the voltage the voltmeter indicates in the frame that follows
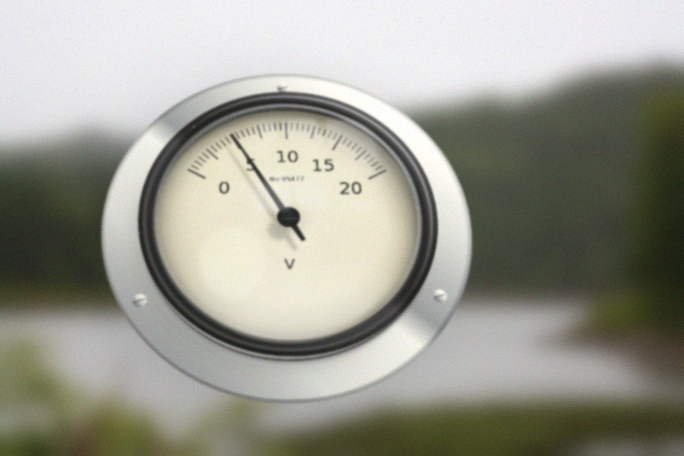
5 V
